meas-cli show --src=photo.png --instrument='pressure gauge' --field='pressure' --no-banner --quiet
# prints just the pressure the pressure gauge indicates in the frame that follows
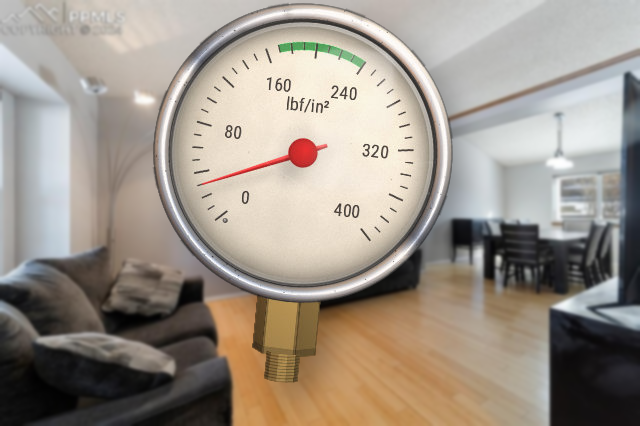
30 psi
